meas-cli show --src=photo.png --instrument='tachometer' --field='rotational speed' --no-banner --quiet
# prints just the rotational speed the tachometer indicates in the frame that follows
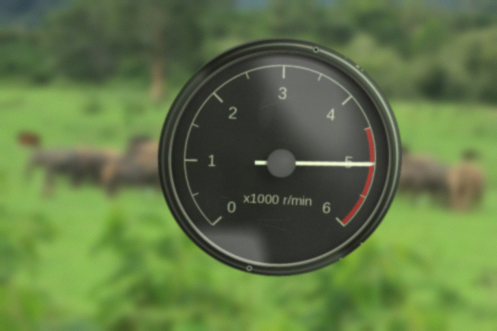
5000 rpm
